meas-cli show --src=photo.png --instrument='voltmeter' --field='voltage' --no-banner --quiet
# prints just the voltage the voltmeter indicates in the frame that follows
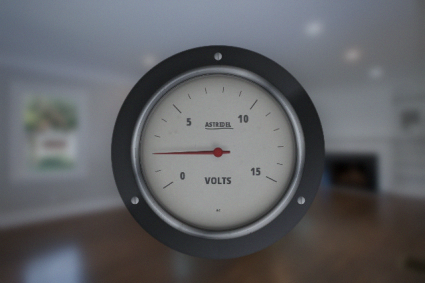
2 V
